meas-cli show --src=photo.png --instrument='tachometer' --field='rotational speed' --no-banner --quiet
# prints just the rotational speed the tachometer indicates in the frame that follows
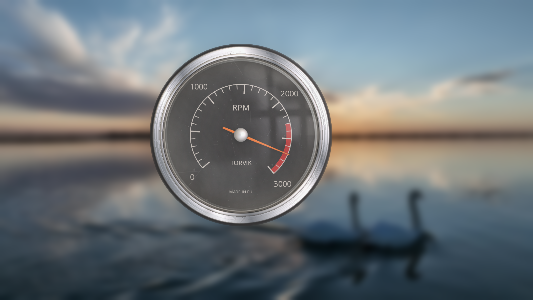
2700 rpm
